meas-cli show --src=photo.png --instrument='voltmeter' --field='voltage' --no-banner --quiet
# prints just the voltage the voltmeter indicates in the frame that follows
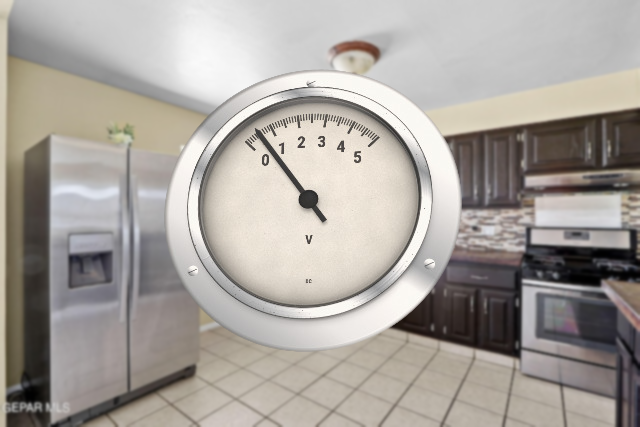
0.5 V
